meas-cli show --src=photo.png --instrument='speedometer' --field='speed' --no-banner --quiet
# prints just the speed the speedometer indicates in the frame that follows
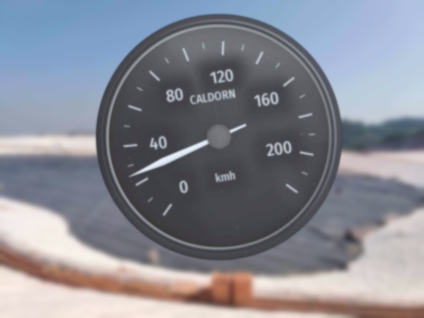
25 km/h
